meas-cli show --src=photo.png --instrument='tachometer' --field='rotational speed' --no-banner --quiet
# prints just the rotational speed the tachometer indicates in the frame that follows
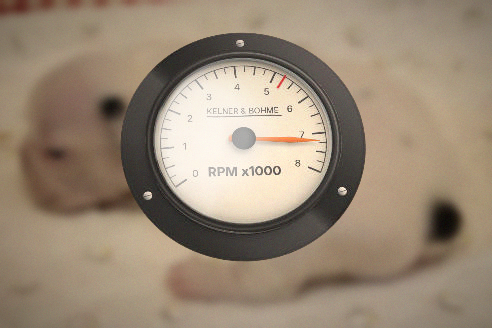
7250 rpm
